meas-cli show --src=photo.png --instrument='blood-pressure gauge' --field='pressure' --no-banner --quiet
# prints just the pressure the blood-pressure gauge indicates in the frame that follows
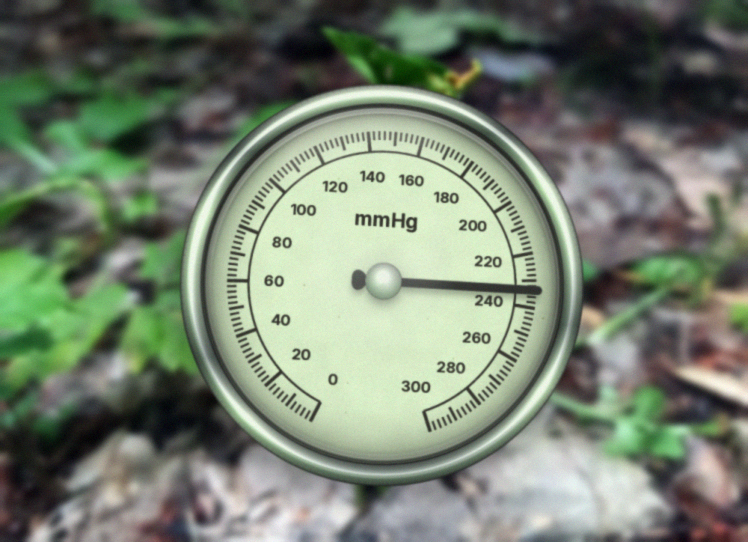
234 mmHg
